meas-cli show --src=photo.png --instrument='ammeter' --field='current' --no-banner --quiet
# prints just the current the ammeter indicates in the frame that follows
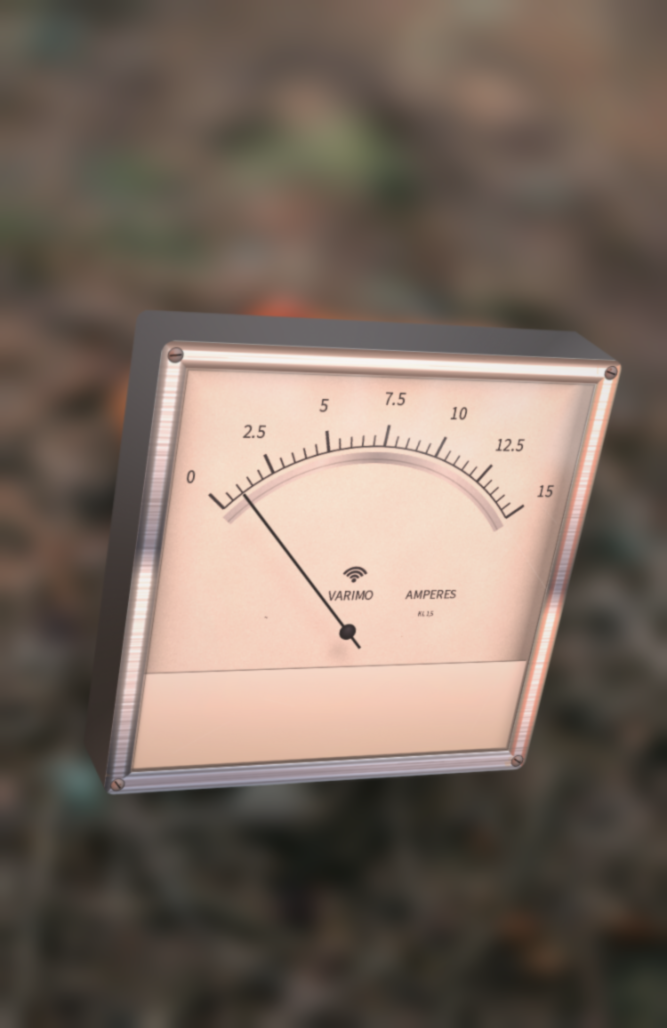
1 A
